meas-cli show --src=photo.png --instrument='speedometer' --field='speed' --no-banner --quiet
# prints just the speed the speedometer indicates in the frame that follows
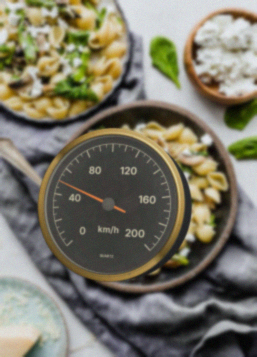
50 km/h
